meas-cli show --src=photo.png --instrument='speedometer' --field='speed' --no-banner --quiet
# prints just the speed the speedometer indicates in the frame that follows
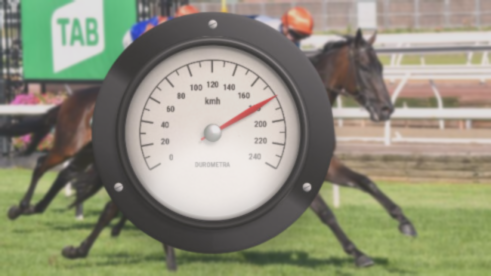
180 km/h
